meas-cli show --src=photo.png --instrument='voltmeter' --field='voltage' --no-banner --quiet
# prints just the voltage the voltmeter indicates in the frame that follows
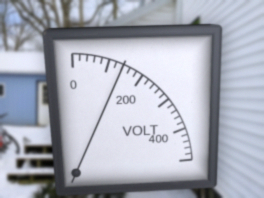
140 V
